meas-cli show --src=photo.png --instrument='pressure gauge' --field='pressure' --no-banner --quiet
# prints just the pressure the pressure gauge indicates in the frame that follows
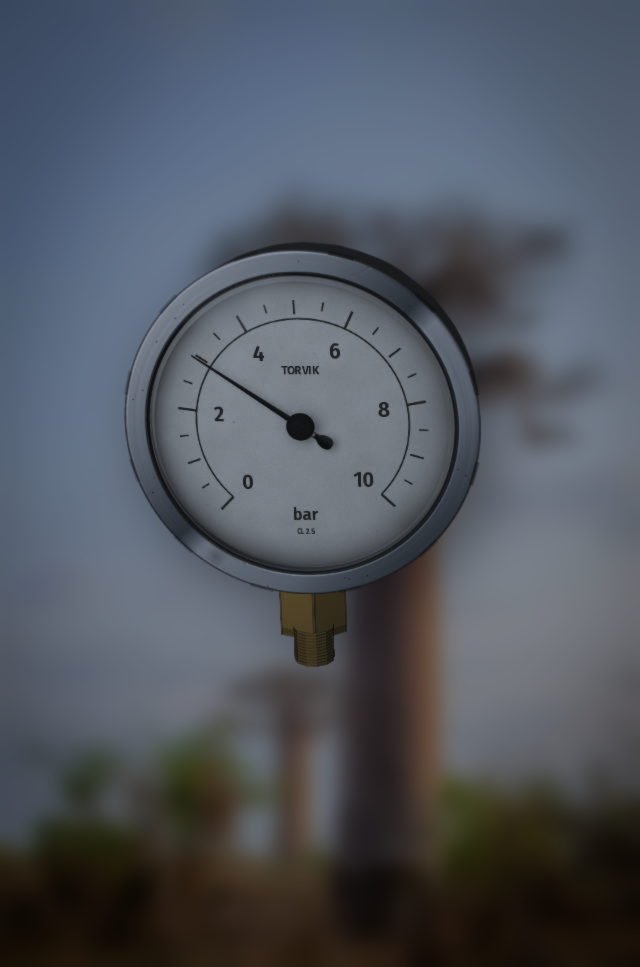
3 bar
